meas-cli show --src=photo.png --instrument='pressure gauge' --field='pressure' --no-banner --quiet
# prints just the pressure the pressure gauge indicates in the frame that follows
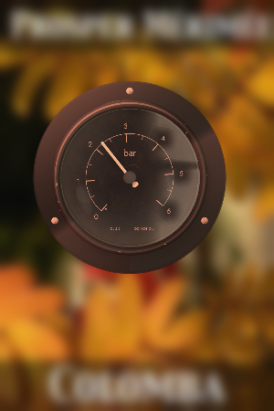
2.25 bar
